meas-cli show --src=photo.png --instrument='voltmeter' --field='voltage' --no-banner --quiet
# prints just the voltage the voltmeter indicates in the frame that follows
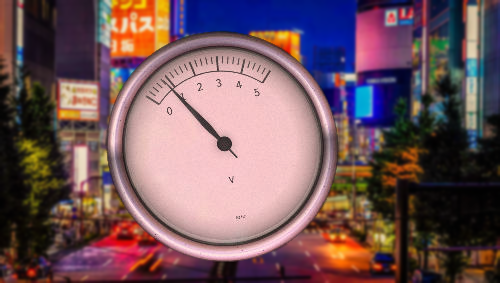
0.8 V
